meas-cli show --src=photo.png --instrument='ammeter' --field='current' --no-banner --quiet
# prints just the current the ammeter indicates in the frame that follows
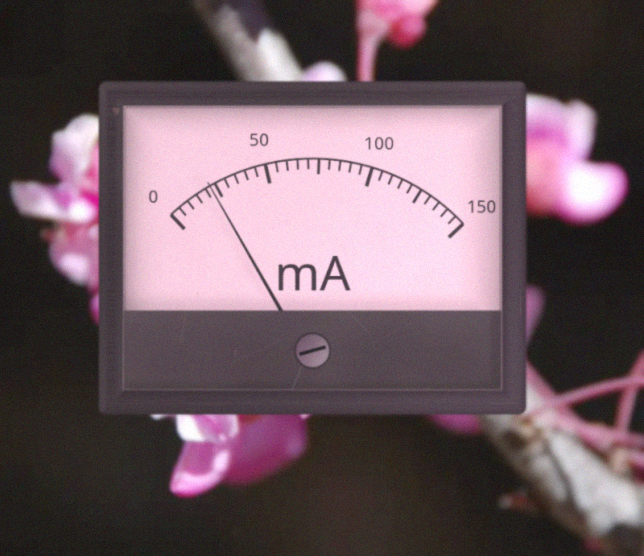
22.5 mA
